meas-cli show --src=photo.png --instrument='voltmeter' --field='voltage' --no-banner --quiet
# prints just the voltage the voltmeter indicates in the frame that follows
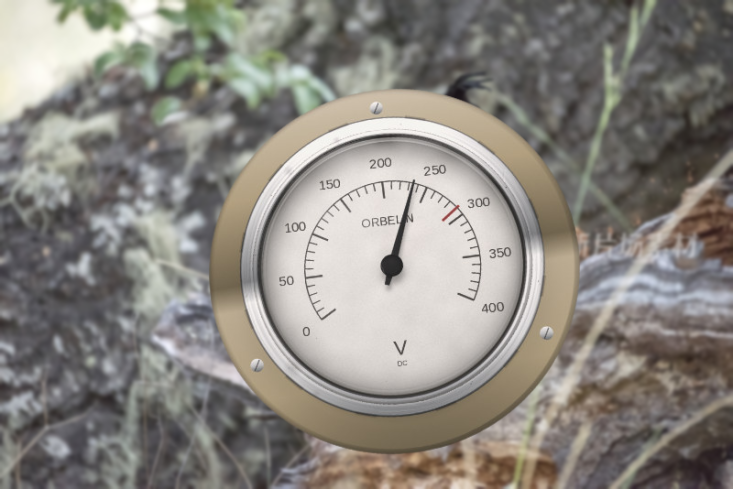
235 V
